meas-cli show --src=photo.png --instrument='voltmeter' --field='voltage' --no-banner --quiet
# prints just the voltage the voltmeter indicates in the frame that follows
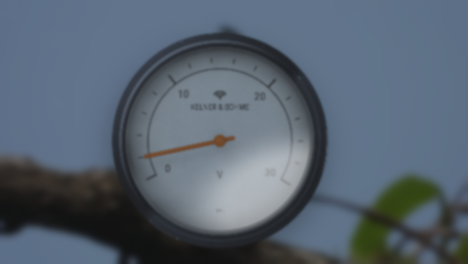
2 V
